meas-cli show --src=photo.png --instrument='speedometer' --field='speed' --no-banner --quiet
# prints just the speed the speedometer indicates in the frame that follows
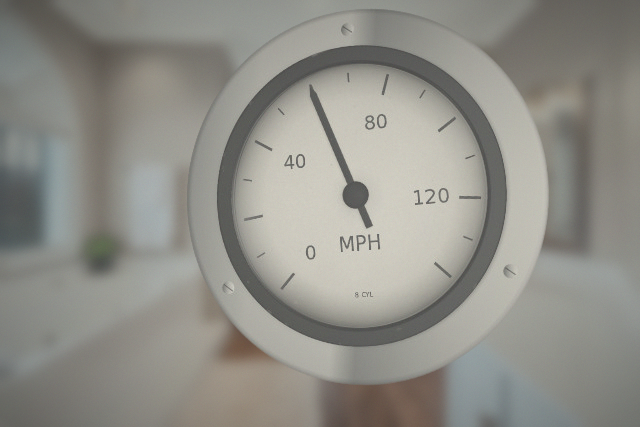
60 mph
